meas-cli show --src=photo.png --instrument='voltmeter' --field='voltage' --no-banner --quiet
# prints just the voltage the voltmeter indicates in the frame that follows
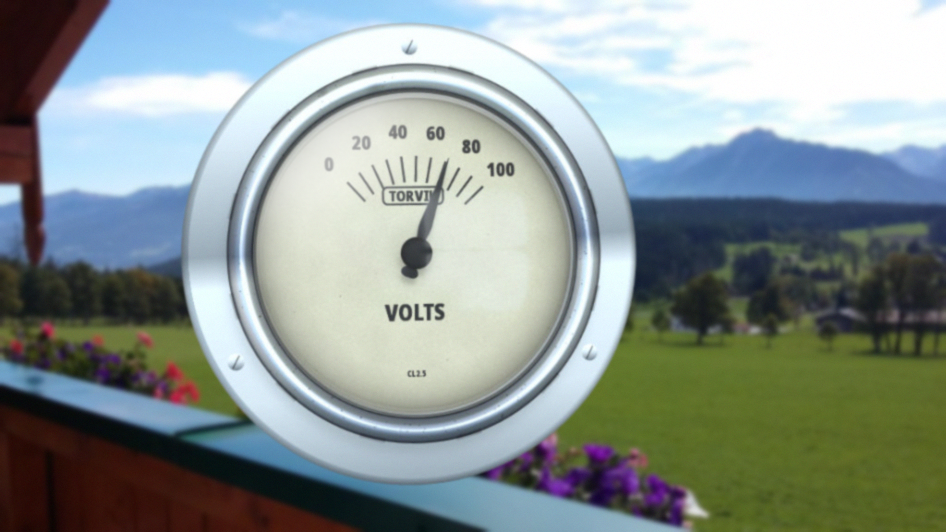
70 V
